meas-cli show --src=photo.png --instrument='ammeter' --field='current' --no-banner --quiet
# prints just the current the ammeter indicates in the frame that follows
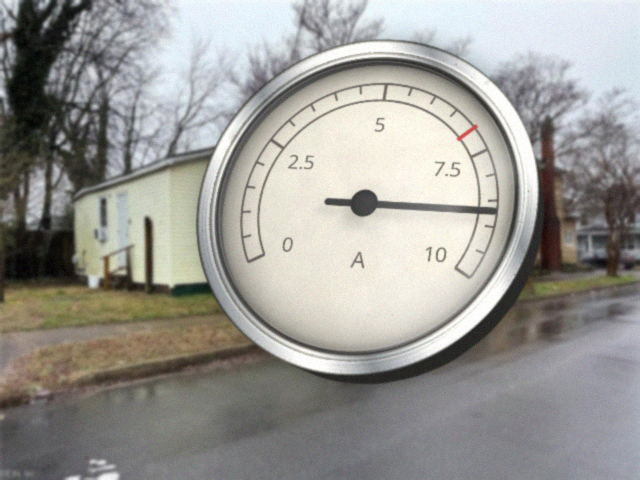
8.75 A
